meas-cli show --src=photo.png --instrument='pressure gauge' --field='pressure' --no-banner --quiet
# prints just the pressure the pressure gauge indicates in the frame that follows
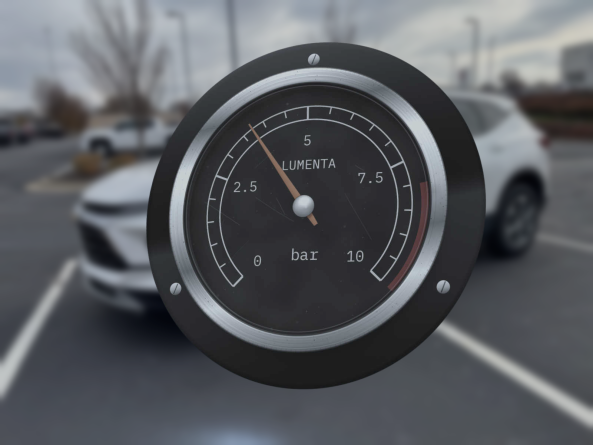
3.75 bar
